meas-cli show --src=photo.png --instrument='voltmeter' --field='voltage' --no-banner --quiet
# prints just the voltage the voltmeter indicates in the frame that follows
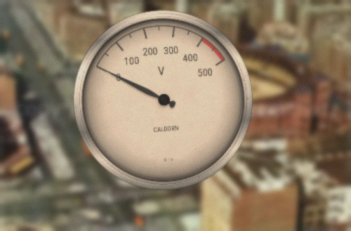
0 V
